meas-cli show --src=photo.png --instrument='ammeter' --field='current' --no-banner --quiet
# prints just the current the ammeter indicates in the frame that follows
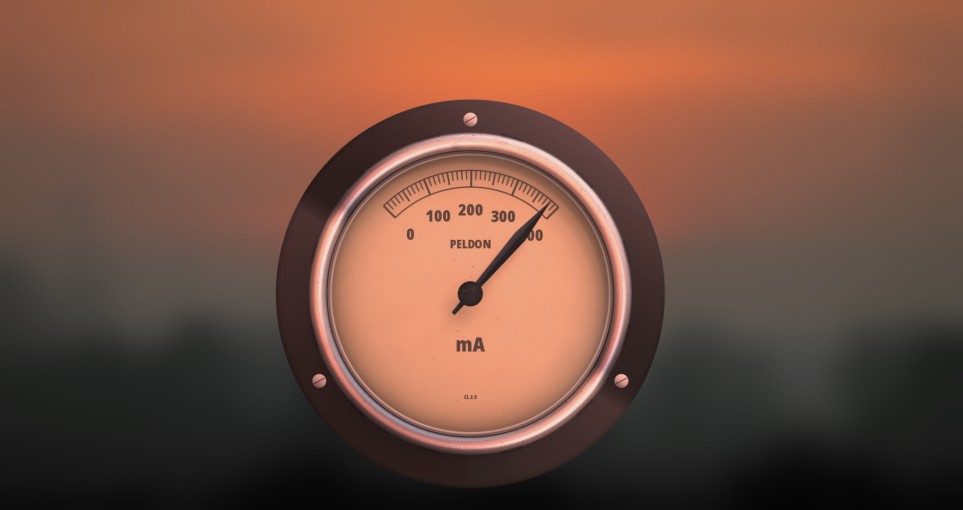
380 mA
